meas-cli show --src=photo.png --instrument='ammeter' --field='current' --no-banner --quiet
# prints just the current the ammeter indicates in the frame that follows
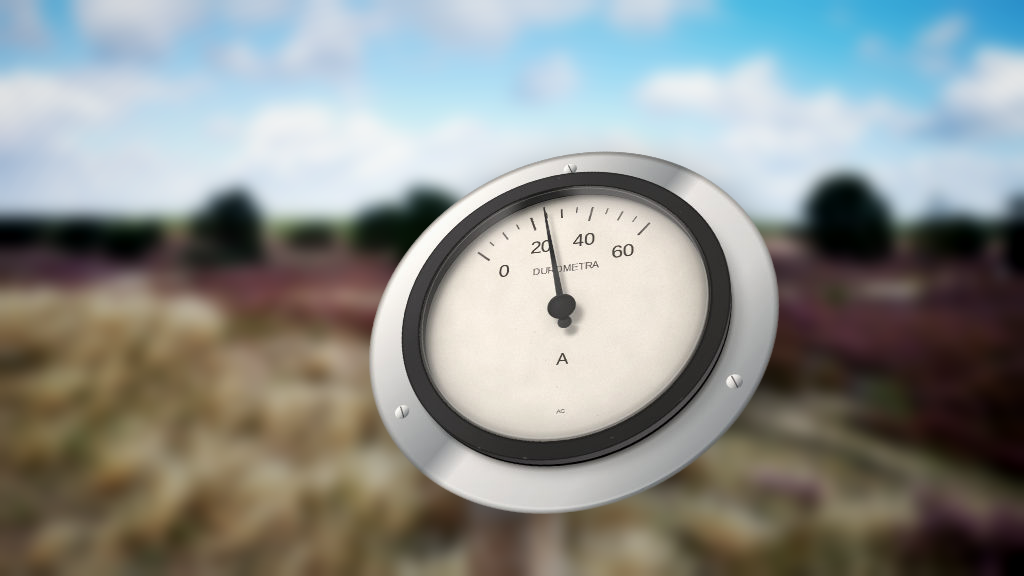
25 A
